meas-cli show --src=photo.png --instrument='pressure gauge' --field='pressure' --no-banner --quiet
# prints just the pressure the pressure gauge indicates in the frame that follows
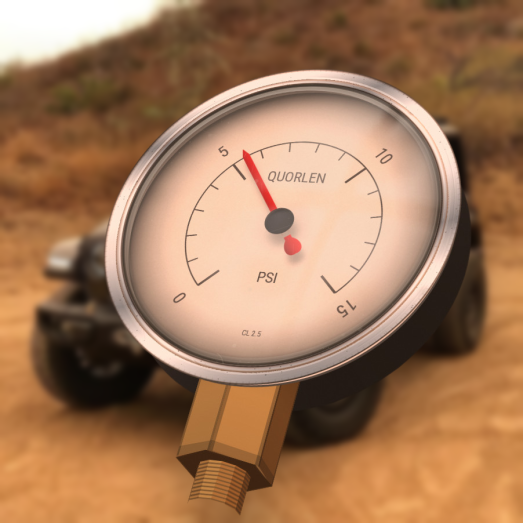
5.5 psi
